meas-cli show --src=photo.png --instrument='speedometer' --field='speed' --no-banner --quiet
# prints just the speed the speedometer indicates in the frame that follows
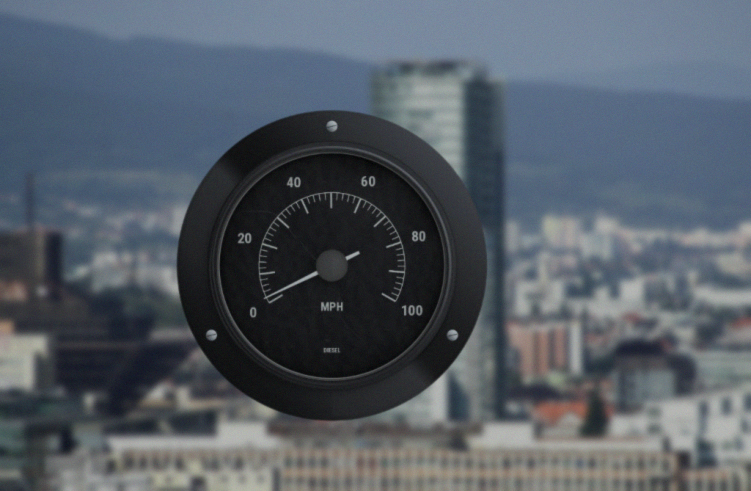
2 mph
